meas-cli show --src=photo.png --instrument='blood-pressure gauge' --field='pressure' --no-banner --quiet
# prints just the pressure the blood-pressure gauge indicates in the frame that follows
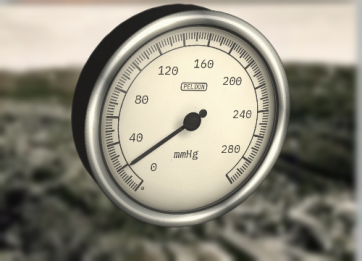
20 mmHg
